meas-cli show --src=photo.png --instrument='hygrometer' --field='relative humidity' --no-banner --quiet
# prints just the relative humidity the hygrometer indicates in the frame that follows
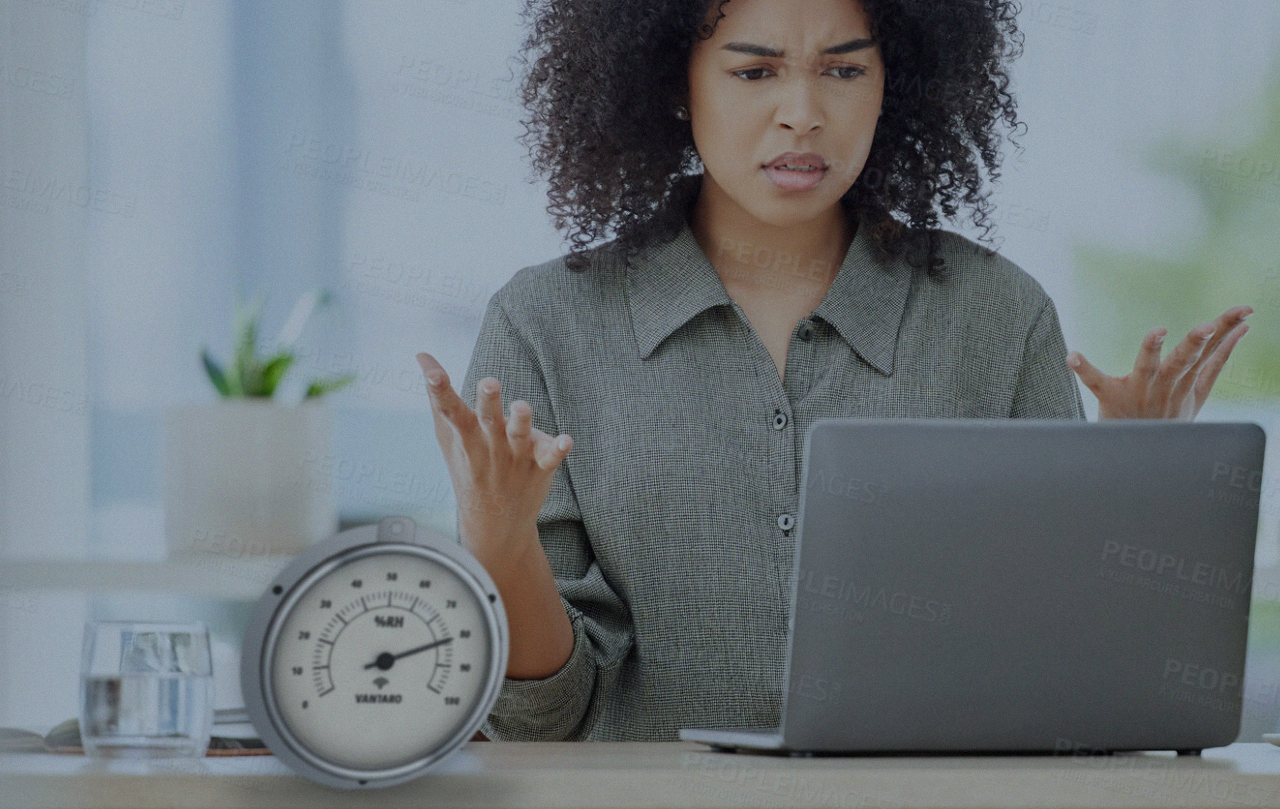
80 %
